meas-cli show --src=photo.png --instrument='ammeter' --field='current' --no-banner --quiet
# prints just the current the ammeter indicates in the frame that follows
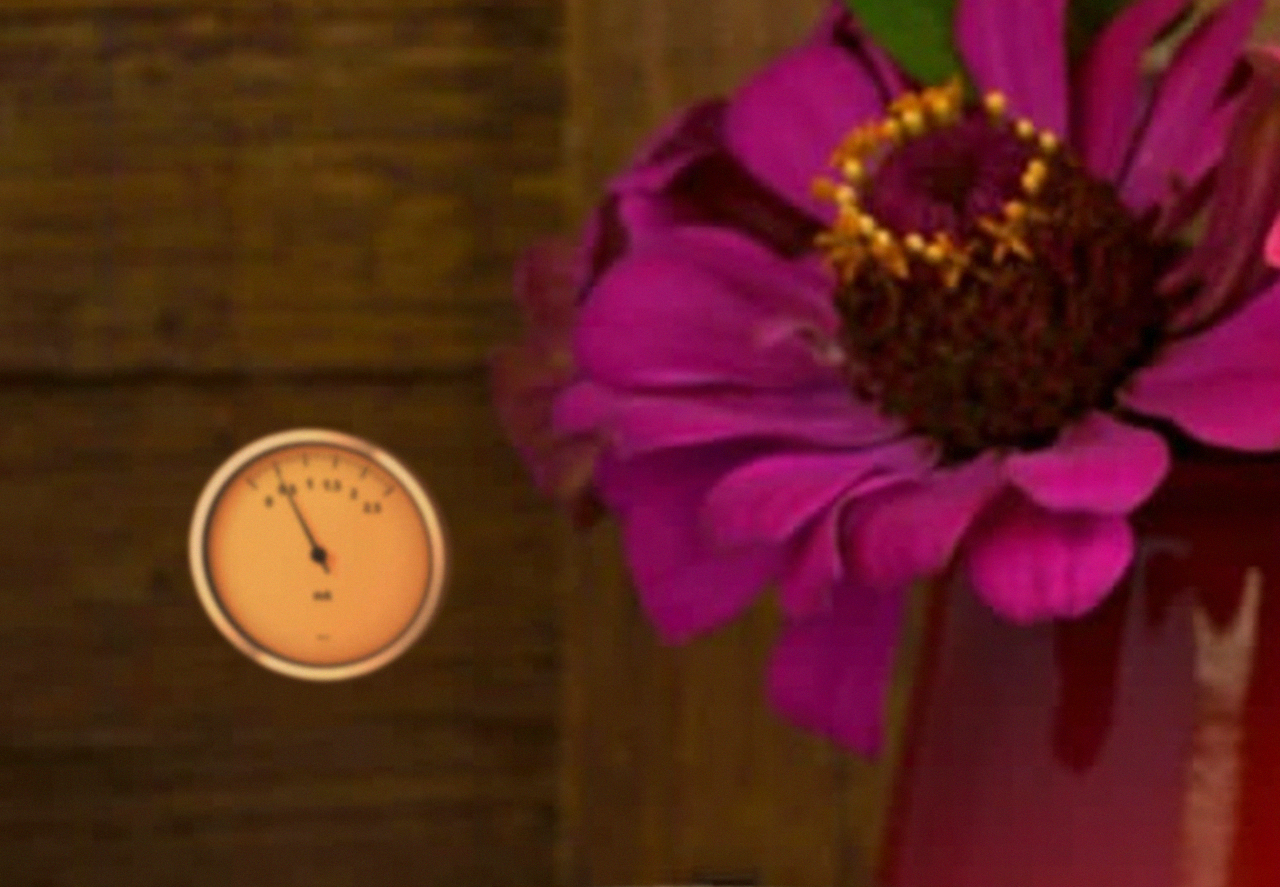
0.5 mA
